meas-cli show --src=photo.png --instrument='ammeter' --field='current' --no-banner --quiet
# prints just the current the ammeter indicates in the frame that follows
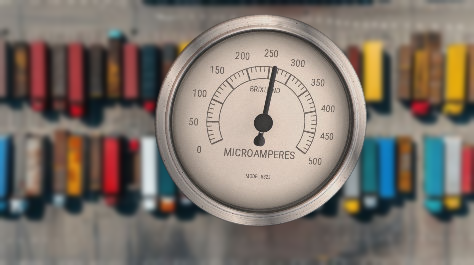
260 µA
